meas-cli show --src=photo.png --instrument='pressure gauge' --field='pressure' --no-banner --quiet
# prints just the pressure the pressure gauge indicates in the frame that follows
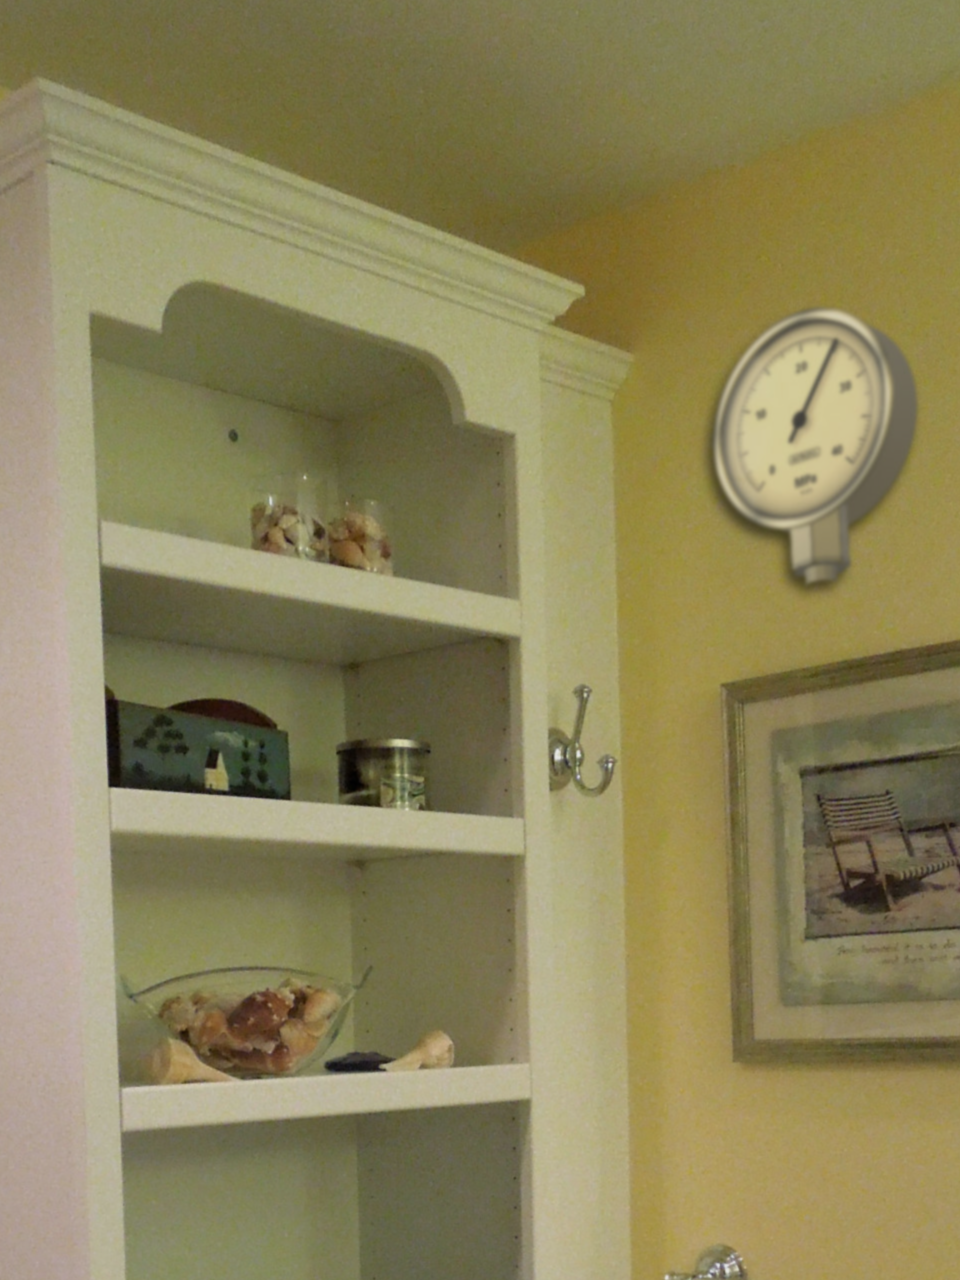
25 MPa
